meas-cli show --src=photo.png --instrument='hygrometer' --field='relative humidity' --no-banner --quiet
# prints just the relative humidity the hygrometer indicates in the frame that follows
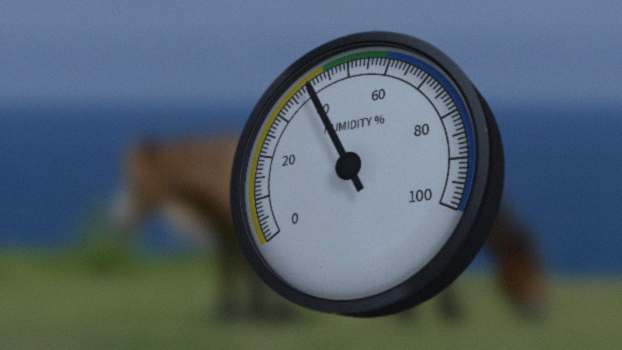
40 %
